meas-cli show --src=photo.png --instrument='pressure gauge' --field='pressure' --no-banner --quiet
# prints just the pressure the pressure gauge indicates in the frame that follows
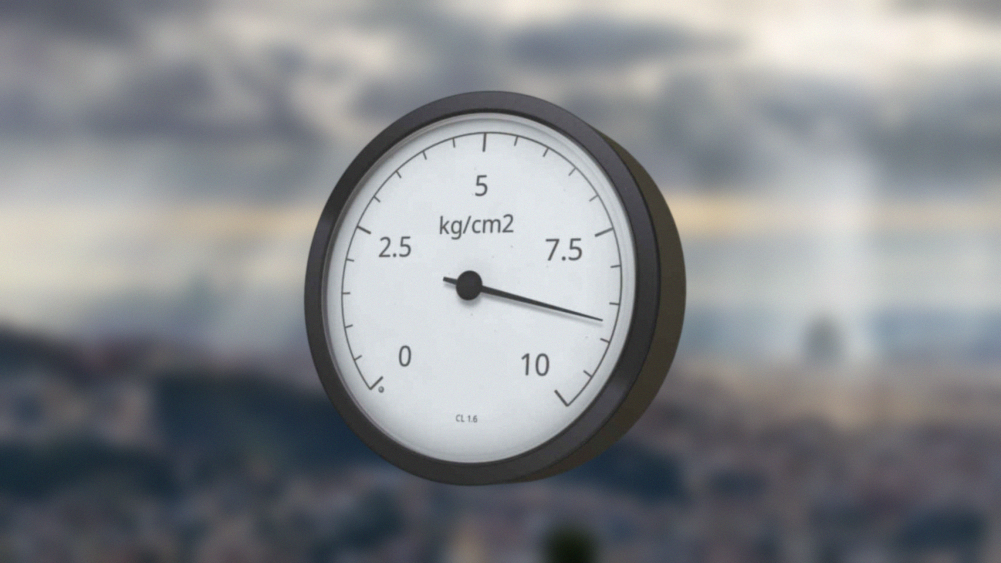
8.75 kg/cm²
